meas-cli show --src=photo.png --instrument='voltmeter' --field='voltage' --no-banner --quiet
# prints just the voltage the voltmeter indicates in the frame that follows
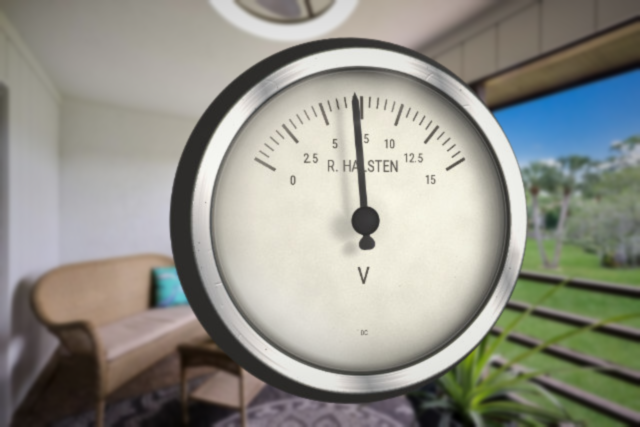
7 V
